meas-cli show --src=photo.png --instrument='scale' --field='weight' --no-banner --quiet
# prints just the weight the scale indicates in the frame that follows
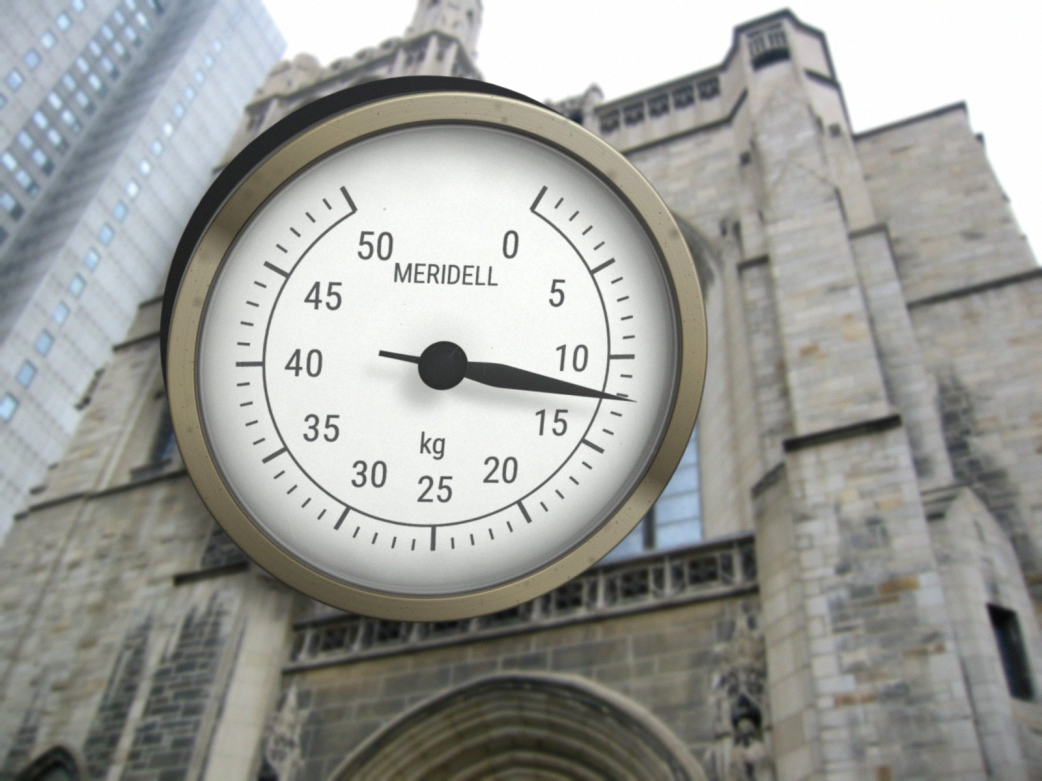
12 kg
